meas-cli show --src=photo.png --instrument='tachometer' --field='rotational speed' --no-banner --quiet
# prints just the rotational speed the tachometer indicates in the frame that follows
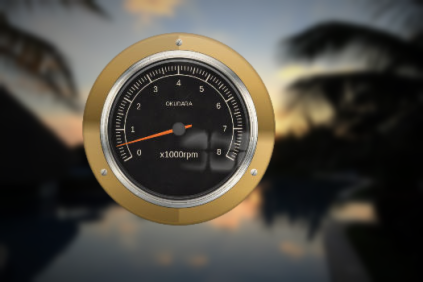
500 rpm
